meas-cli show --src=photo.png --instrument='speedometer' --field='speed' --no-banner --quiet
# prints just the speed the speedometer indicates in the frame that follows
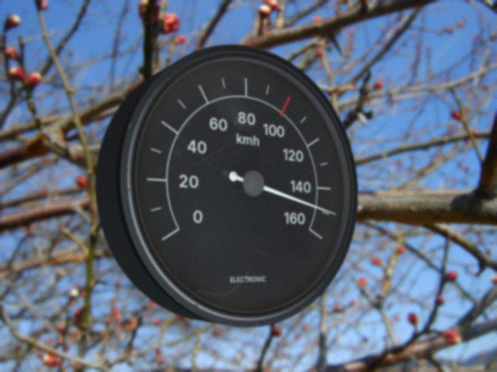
150 km/h
